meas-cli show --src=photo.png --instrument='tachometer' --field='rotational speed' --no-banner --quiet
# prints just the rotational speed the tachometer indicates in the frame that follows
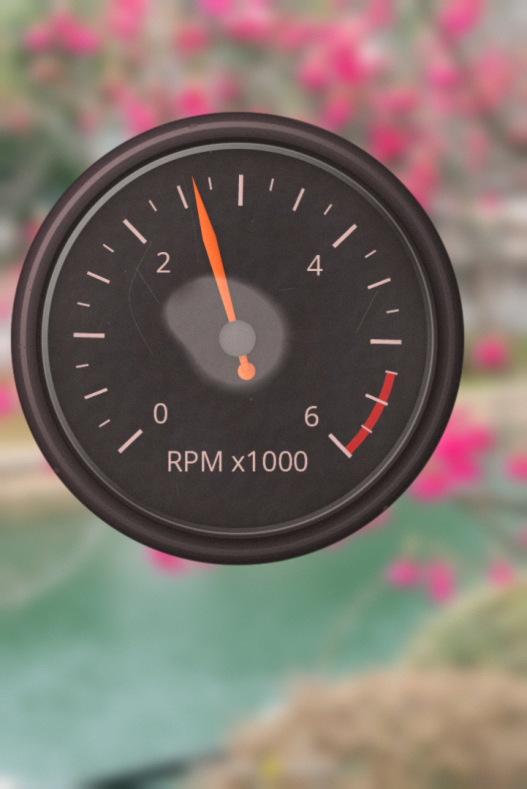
2625 rpm
